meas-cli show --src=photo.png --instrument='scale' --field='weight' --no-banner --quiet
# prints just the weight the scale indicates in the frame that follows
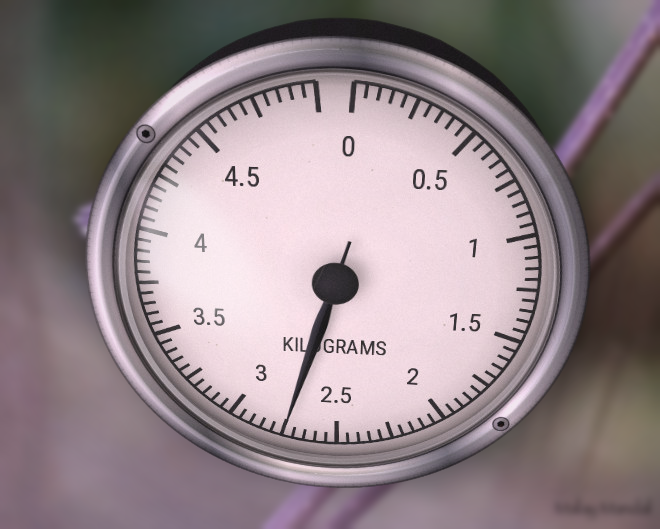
2.75 kg
